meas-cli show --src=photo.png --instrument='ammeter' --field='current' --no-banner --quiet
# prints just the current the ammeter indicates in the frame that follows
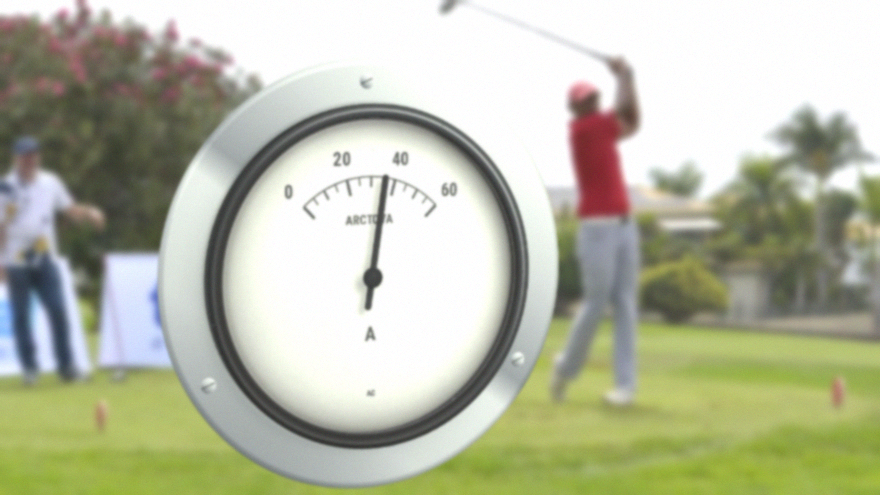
35 A
